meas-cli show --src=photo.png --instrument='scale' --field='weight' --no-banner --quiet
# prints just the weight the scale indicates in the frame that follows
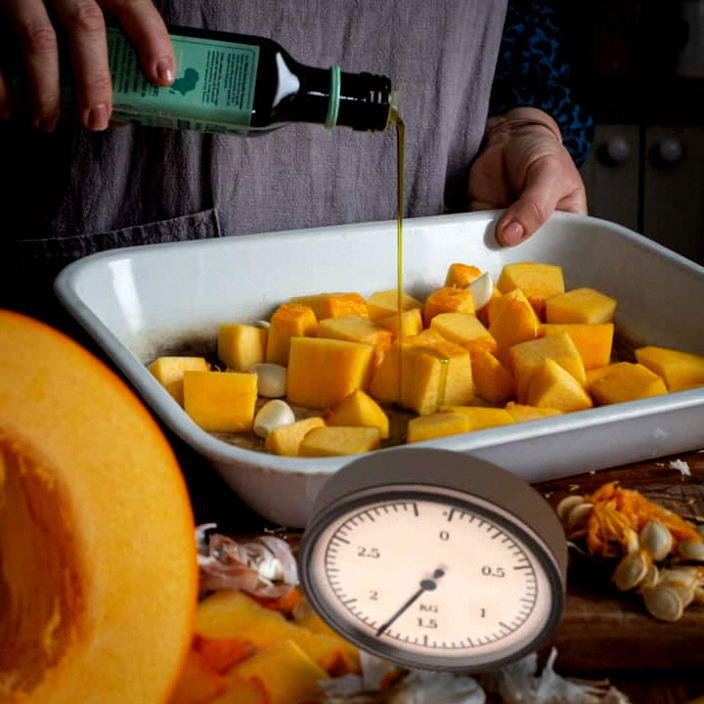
1.75 kg
